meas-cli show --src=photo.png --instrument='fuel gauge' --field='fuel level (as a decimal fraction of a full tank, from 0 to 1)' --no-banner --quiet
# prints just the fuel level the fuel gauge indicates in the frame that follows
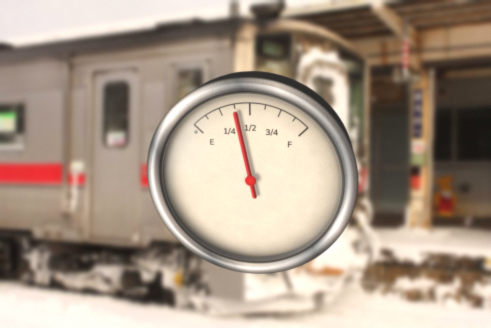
0.375
